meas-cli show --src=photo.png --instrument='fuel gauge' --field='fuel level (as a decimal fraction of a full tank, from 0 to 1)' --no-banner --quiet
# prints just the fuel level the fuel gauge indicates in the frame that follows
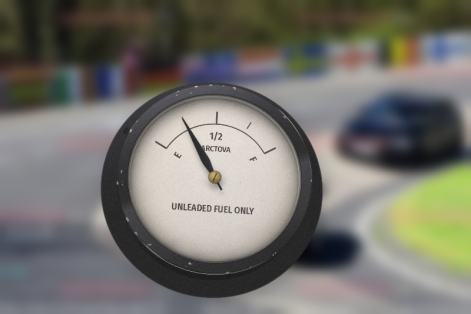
0.25
